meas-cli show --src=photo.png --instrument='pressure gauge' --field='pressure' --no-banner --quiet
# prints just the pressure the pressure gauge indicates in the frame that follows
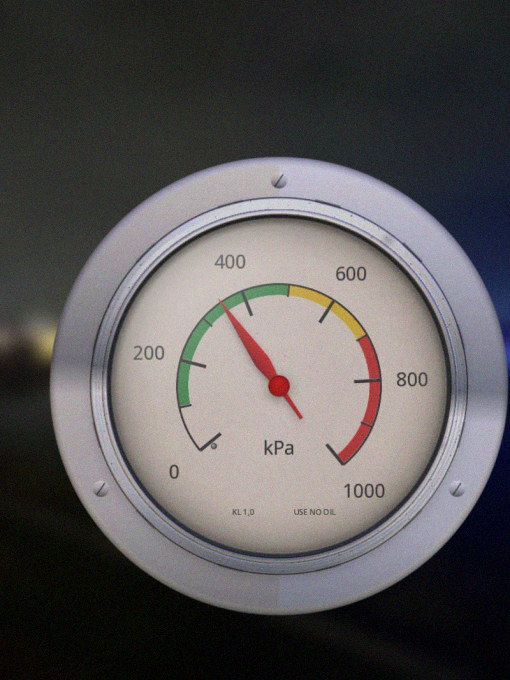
350 kPa
